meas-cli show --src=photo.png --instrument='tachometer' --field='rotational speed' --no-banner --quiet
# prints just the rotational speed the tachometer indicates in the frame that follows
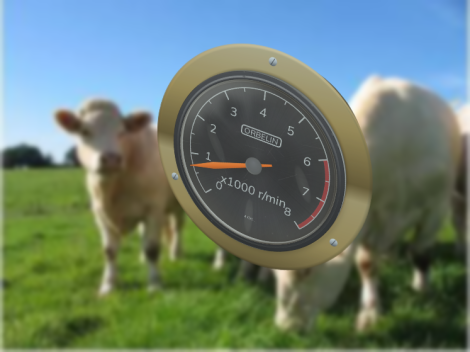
750 rpm
